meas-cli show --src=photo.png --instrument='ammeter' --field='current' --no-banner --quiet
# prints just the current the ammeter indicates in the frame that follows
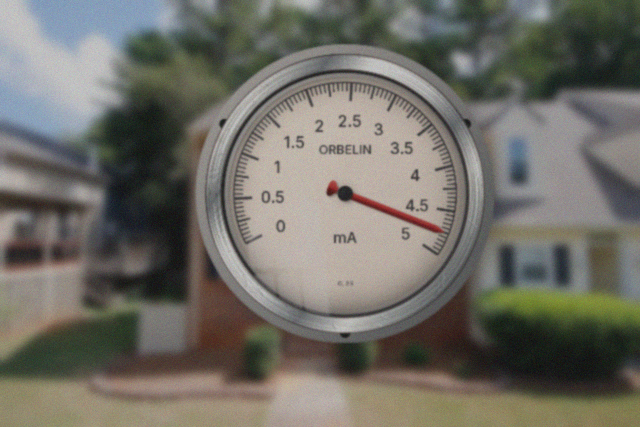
4.75 mA
